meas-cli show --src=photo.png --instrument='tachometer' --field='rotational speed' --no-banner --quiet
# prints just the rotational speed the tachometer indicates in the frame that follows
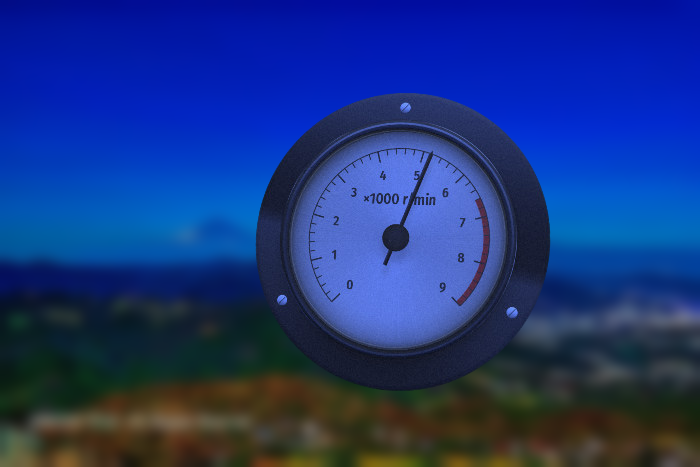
5200 rpm
